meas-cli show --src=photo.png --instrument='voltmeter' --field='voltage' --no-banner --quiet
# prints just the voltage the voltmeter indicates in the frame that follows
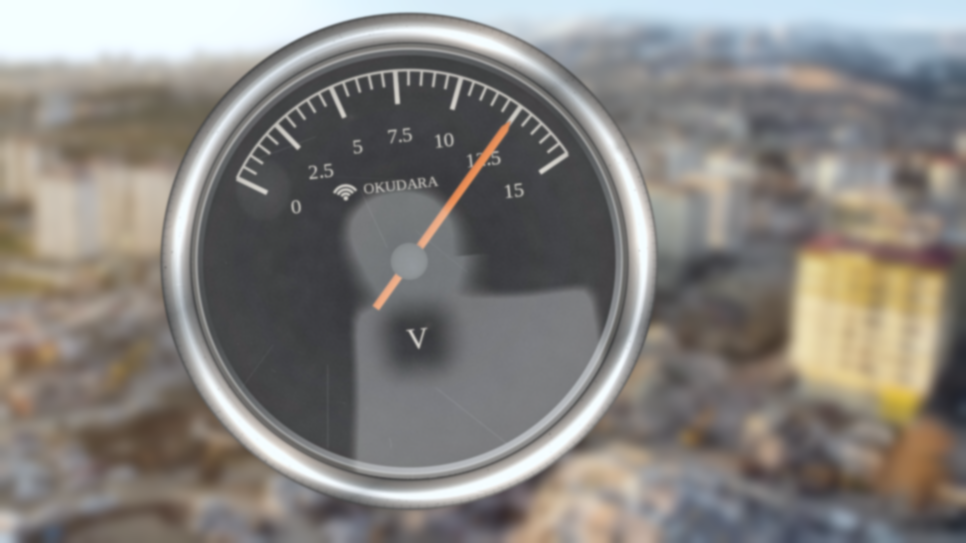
12.5 V
